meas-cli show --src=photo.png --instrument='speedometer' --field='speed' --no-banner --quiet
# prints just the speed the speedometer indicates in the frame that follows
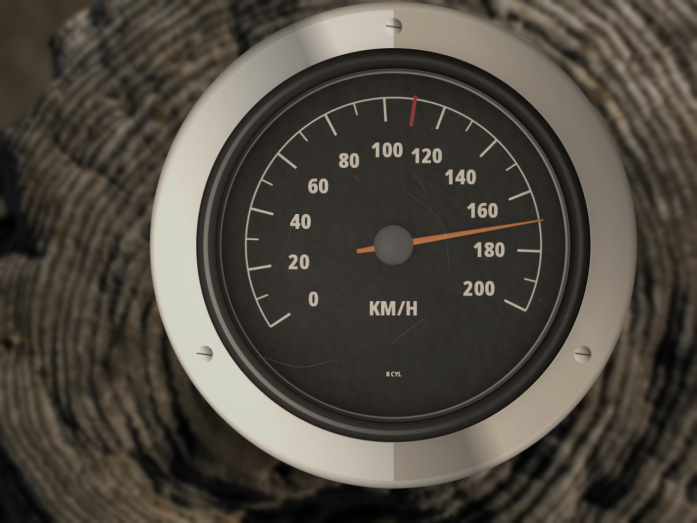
170 km/h
